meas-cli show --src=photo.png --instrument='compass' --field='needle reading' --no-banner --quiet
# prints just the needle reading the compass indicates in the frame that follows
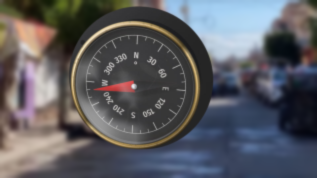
260 °
